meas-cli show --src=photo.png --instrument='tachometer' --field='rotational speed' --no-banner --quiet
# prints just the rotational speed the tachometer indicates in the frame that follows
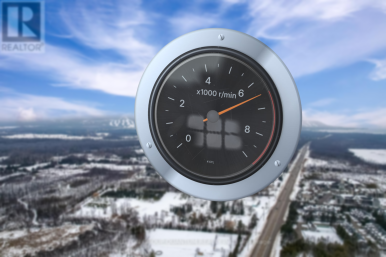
6500 rpm
